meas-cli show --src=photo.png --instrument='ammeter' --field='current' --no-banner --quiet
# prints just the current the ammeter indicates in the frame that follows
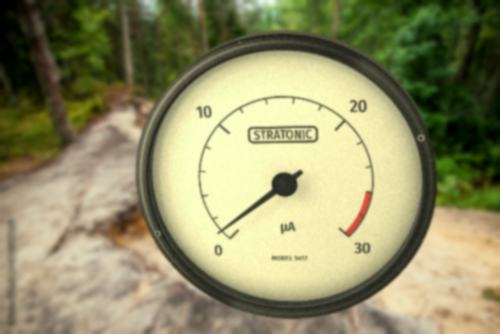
1 µA
